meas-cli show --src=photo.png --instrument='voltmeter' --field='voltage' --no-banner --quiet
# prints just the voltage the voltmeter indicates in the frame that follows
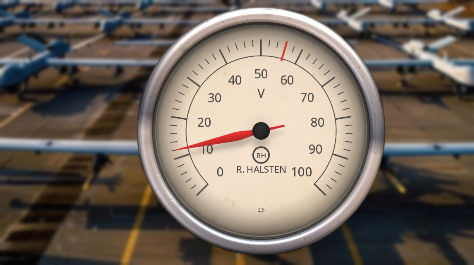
12 V
